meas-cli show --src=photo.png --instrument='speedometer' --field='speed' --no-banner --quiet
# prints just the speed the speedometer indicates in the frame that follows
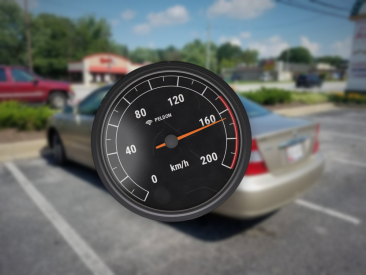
165 km/h
